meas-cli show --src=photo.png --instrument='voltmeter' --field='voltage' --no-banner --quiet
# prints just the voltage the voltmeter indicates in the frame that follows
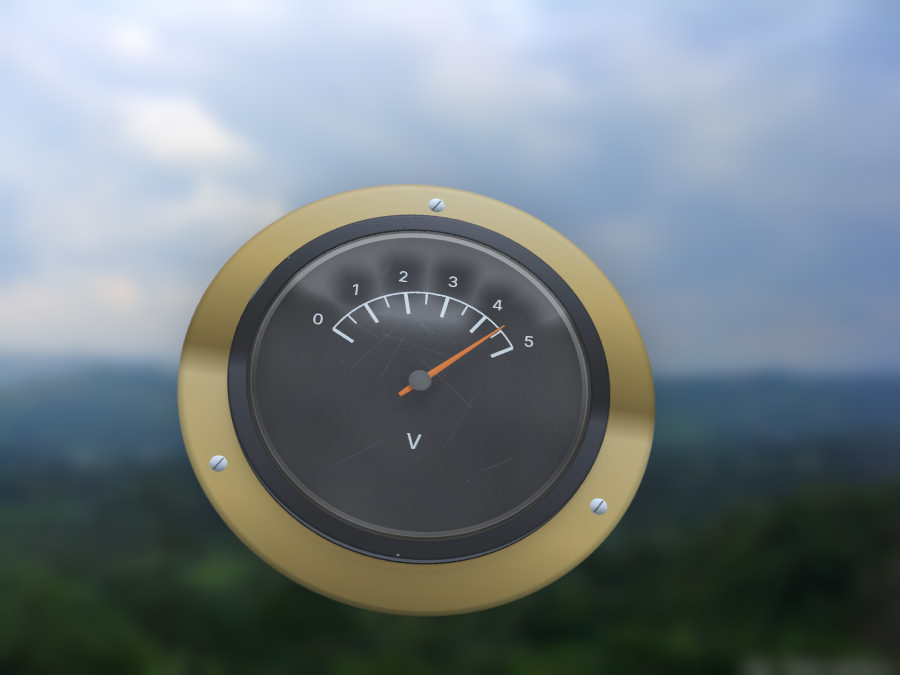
4.5 V
